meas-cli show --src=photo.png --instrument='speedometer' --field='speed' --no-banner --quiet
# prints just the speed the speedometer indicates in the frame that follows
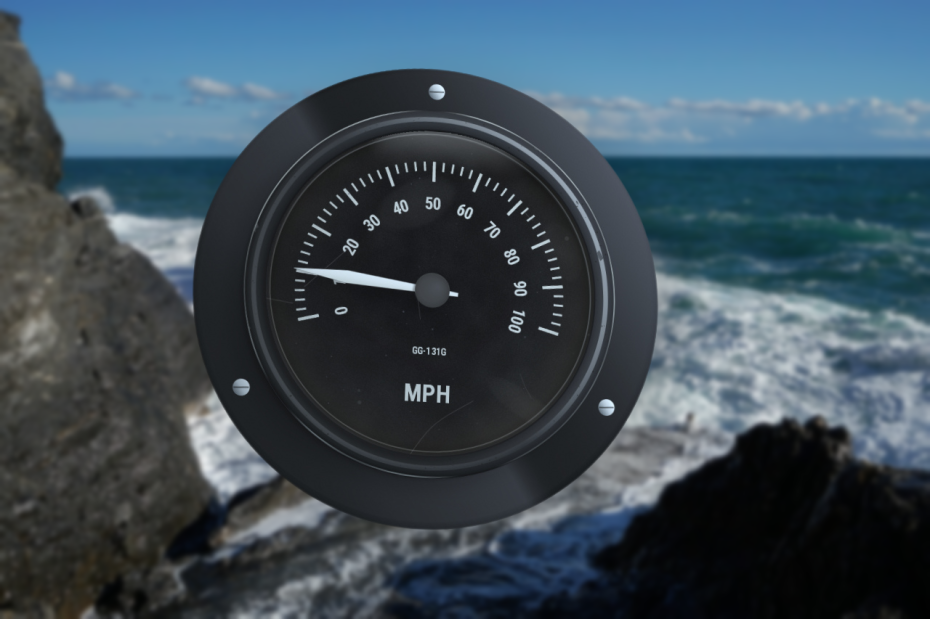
10 mph
